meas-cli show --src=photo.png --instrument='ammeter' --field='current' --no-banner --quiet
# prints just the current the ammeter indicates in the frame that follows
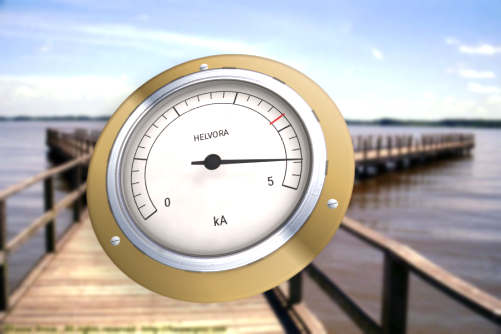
4.6 kA
